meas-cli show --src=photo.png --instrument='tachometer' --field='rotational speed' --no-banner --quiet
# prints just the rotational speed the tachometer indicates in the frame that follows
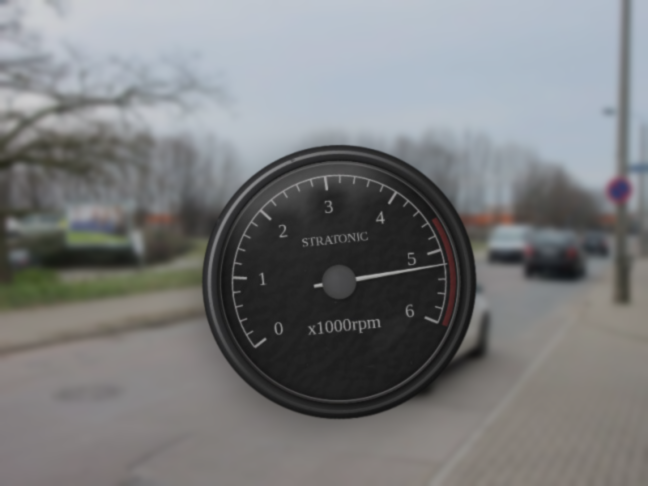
5200 rpm
